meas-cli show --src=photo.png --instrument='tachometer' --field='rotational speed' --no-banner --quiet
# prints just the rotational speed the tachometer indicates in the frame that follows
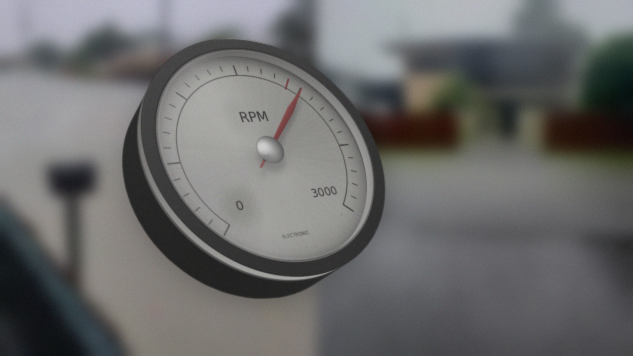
2000 rpm
